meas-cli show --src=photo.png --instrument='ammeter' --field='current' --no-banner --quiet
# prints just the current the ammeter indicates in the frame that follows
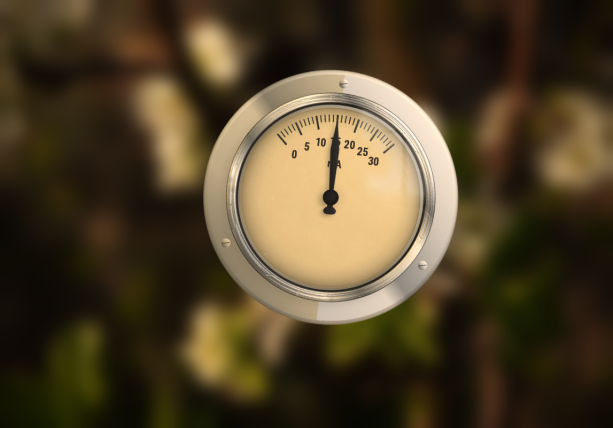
15 mA
